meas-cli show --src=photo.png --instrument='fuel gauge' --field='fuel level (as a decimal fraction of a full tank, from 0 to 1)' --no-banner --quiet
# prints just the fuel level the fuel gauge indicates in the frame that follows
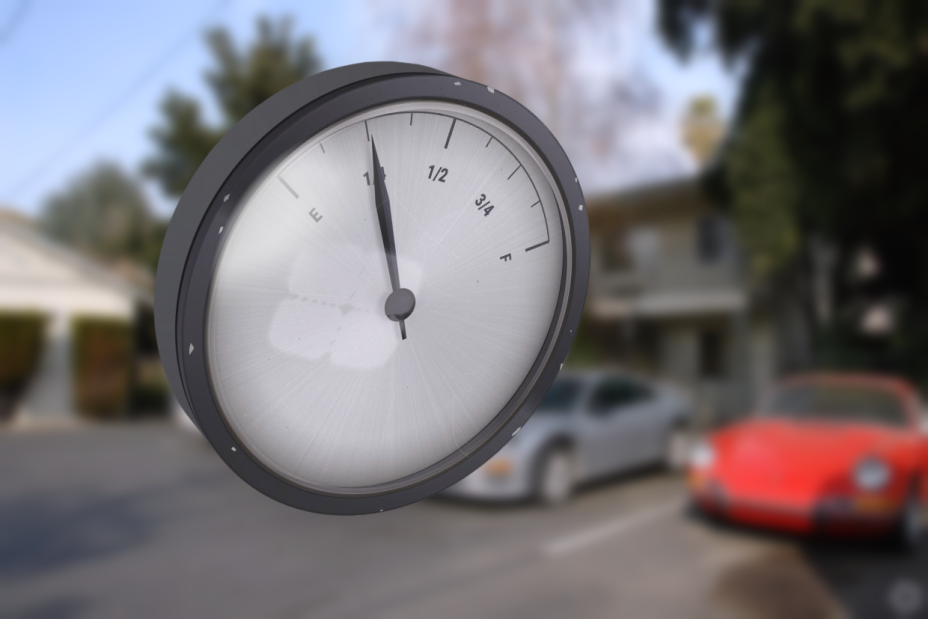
0.25
